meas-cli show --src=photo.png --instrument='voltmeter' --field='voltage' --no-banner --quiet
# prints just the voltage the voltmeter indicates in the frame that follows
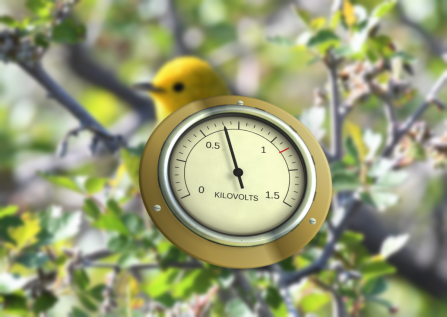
0.65 kV
